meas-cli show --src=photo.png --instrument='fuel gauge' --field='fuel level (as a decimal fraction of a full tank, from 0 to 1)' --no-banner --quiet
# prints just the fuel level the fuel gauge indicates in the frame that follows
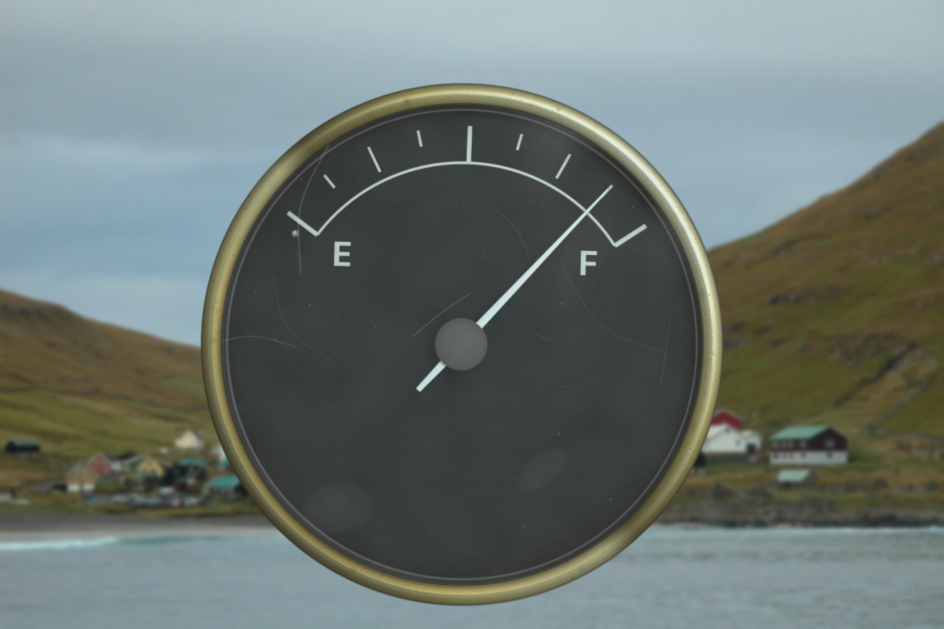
0.875
